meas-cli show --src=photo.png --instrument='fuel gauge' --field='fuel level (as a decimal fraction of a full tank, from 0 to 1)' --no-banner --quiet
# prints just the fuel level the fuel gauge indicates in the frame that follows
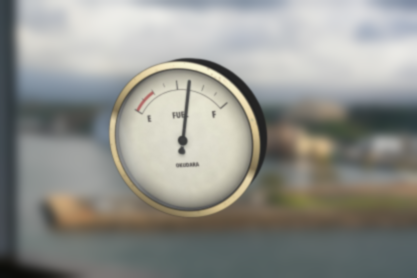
0.625
